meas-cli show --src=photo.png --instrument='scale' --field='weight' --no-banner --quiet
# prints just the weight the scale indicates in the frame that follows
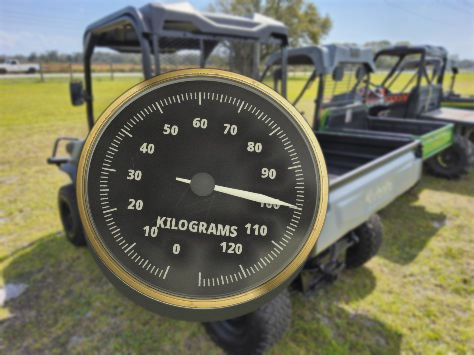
100 kg
